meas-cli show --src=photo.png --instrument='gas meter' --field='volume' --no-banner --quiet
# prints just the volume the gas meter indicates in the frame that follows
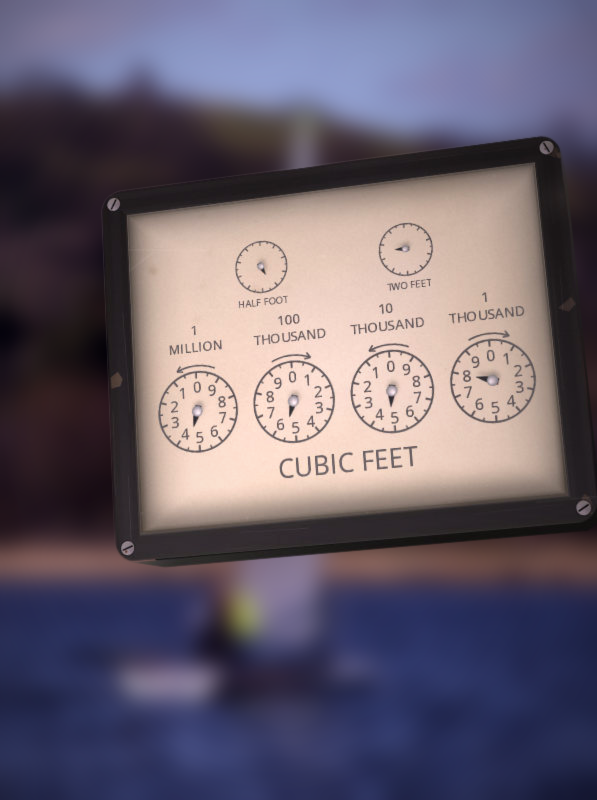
454800 ft³
